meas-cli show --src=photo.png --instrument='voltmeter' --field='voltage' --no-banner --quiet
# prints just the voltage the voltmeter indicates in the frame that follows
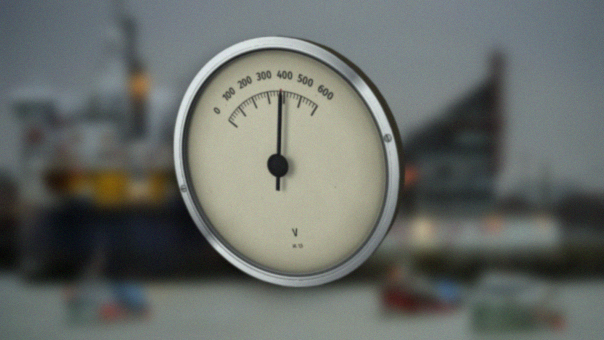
400 V
